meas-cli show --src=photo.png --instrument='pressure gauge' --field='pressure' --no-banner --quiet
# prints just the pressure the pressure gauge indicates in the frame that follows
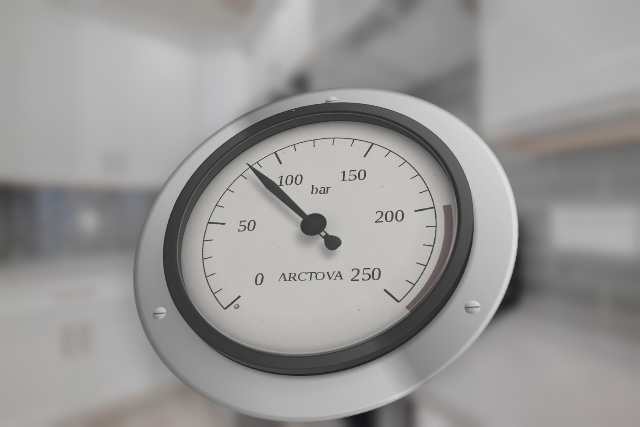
85 bar
